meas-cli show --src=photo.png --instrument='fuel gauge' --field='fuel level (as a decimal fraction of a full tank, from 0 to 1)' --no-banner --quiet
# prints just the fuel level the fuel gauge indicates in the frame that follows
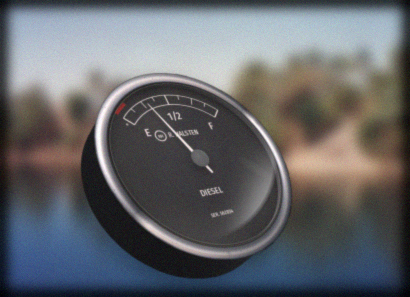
0.25
